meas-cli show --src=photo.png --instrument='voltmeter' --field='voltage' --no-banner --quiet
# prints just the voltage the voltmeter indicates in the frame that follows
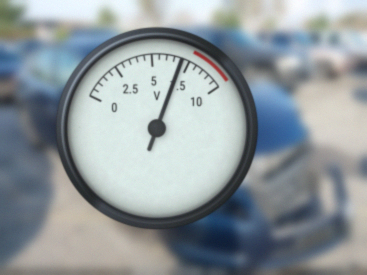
7 V
